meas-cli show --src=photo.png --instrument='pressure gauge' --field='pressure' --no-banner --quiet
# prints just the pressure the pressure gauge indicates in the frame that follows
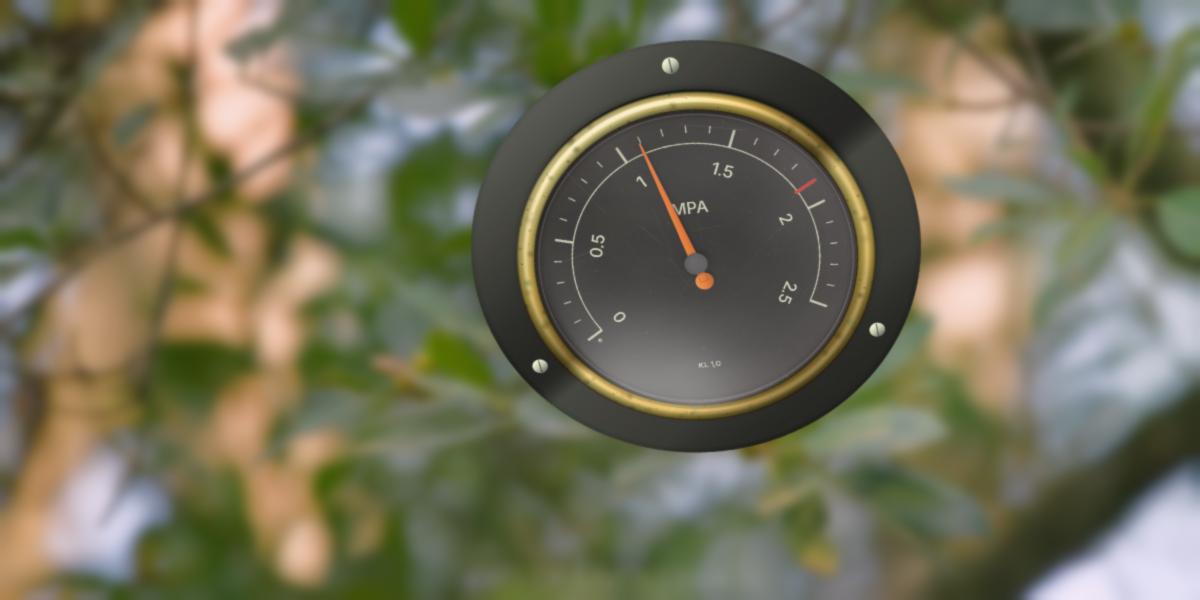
1.1 MPa
